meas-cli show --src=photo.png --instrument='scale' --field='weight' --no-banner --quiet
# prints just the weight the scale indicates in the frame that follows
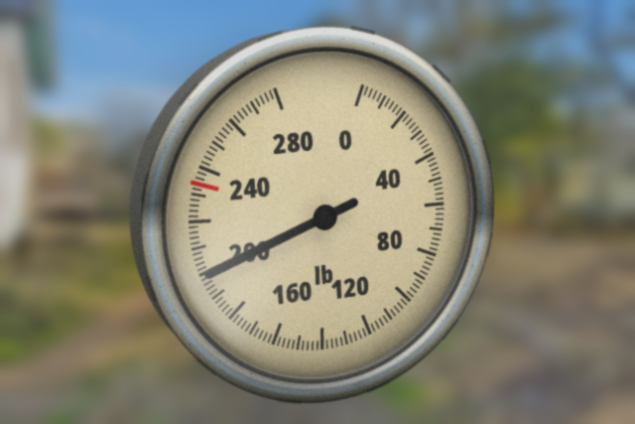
200 lb
